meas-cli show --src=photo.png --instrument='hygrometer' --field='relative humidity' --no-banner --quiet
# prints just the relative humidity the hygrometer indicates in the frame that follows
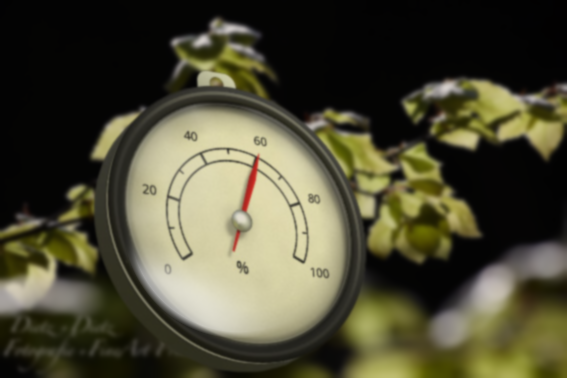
60 %
